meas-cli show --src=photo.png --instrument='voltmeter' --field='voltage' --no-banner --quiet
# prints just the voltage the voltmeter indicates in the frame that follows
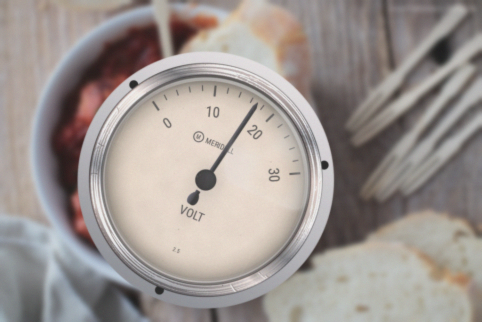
17 V
